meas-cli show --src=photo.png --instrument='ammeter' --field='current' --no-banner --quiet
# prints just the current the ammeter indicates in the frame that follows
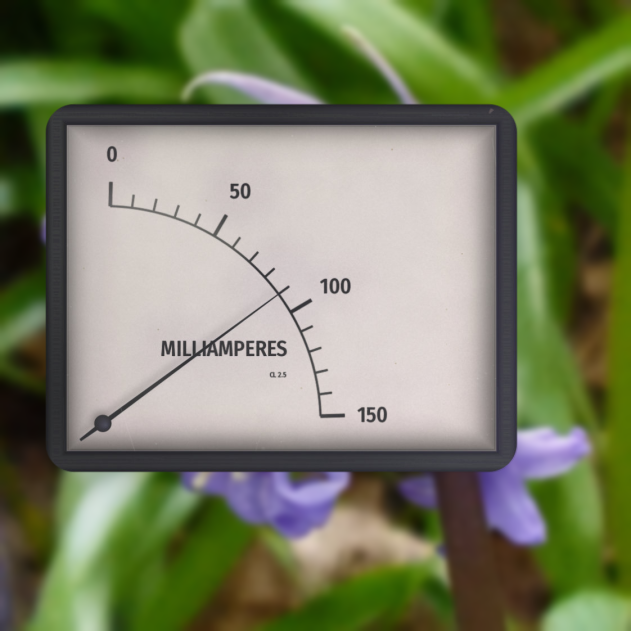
90 mA
